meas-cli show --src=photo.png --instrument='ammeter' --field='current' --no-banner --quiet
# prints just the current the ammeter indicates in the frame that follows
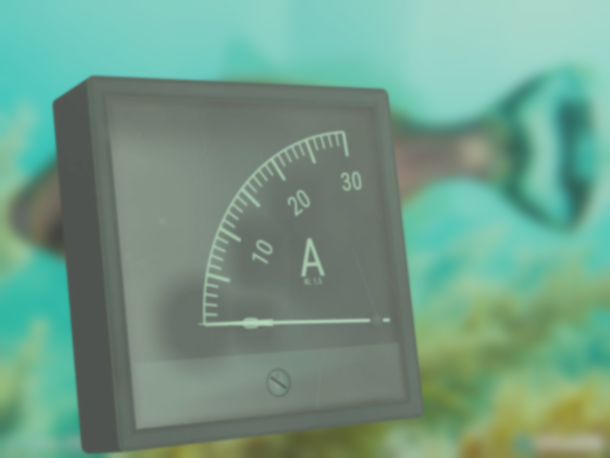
0 A
